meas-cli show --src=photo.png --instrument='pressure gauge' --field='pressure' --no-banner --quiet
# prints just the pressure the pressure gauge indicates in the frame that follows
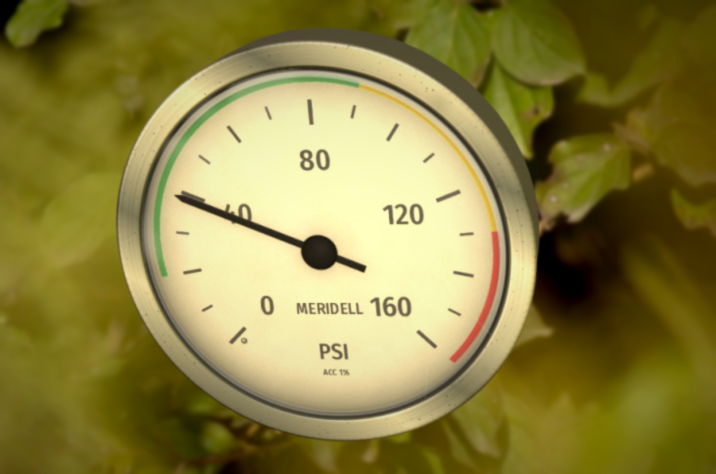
40 psi
